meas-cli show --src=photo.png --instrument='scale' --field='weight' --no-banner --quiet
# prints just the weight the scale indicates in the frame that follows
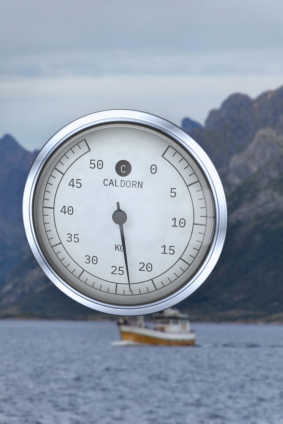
23 kg
